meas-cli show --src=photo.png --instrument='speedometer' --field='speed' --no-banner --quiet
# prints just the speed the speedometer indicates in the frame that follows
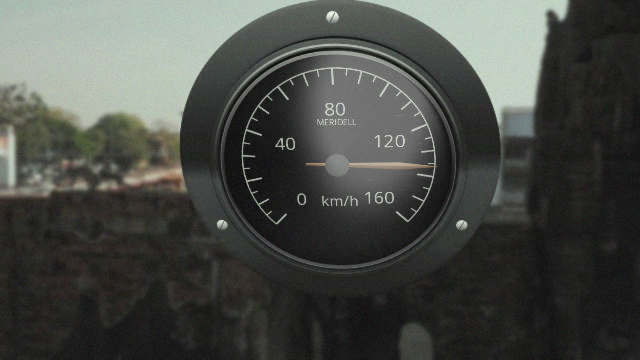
135 km/h
